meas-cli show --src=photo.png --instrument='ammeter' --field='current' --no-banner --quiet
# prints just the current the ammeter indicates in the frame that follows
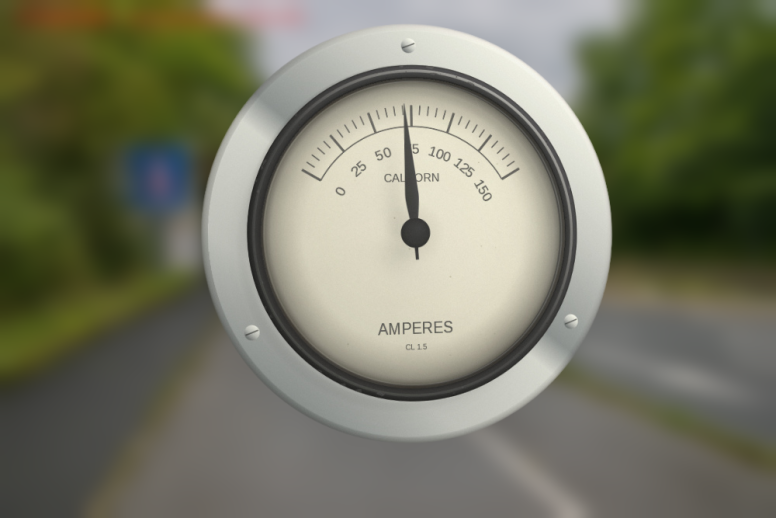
70 A
